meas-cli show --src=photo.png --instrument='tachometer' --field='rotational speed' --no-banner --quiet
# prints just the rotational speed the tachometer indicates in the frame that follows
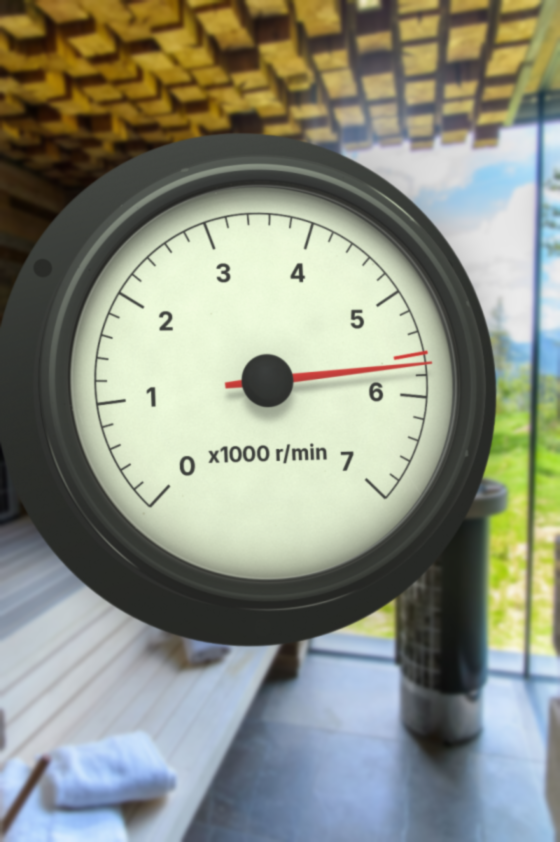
5700 rpm
